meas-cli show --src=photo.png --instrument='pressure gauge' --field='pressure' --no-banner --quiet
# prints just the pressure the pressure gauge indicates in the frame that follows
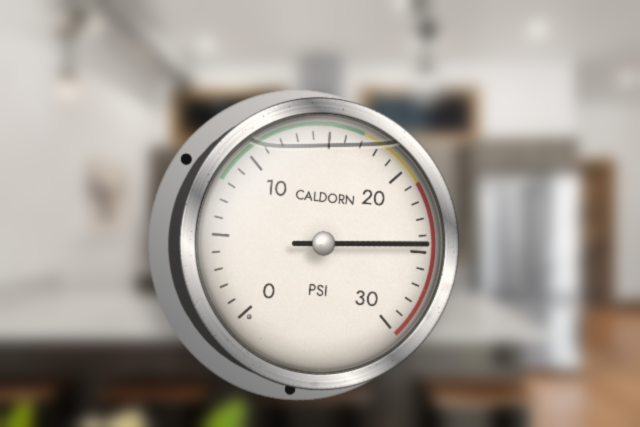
24.5 psi
